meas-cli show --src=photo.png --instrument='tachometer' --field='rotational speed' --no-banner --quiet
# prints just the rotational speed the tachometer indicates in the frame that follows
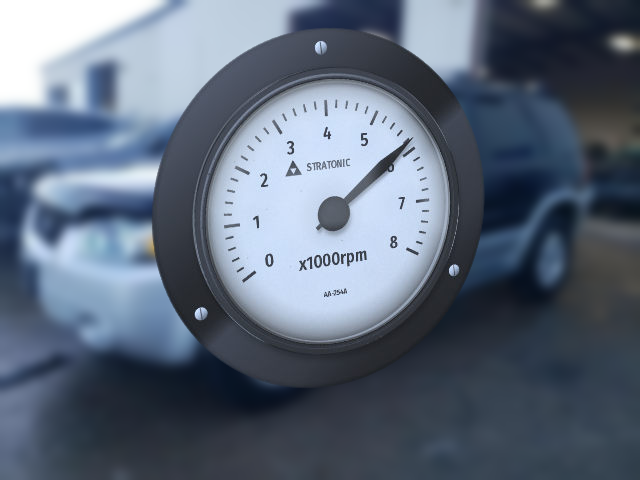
5800 rpm
